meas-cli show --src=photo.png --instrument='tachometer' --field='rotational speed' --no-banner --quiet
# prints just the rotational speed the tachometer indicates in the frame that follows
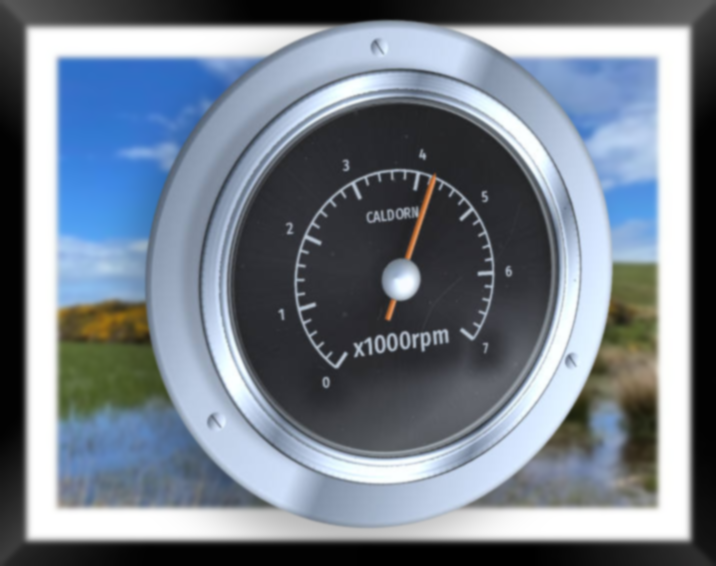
4200 rpm
